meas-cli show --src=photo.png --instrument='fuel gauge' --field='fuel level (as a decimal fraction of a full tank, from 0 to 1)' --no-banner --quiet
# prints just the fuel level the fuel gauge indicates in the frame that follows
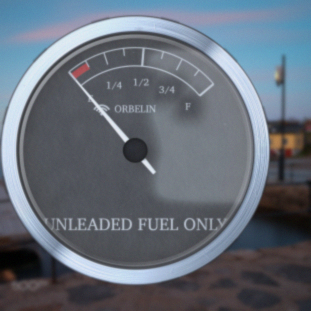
0
